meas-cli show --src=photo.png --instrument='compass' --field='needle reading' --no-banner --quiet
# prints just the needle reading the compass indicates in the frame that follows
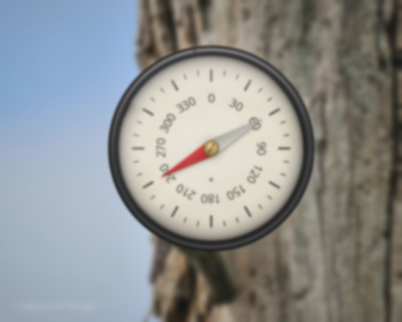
240 °
